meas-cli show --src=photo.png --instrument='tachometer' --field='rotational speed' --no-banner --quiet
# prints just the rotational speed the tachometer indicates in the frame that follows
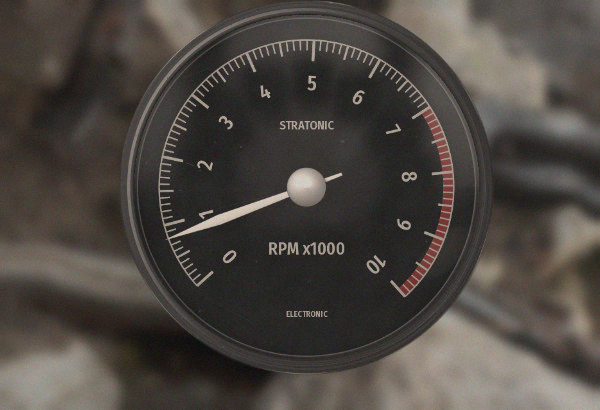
800 rpm
